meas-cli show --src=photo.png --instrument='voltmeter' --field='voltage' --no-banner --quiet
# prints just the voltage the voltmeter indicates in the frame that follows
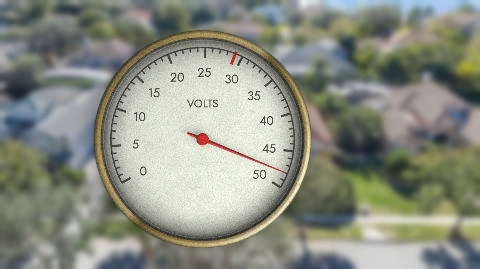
48 V
